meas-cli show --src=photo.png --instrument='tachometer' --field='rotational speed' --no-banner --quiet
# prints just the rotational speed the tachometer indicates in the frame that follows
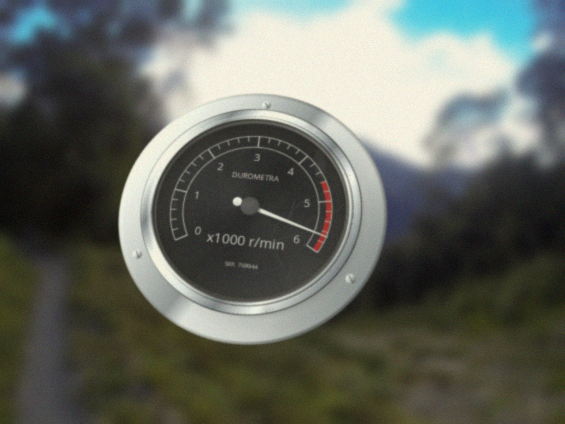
5700 rpm
